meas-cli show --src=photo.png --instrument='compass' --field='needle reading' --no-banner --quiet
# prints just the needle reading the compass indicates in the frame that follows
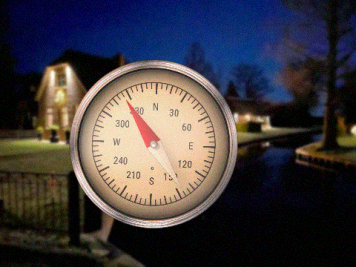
325 °
